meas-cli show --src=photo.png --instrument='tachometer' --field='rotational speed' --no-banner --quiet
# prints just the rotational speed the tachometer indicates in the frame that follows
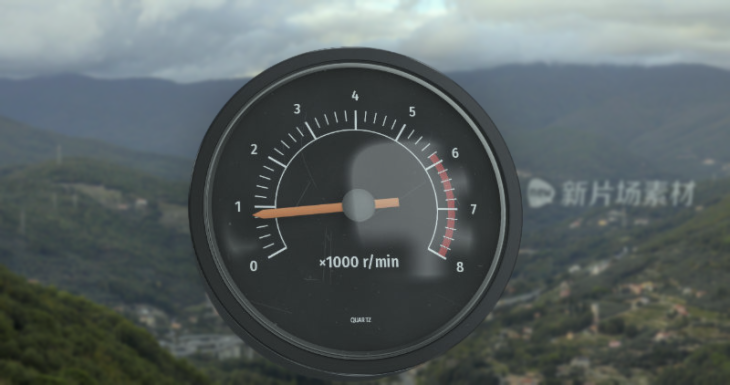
800 rpm
